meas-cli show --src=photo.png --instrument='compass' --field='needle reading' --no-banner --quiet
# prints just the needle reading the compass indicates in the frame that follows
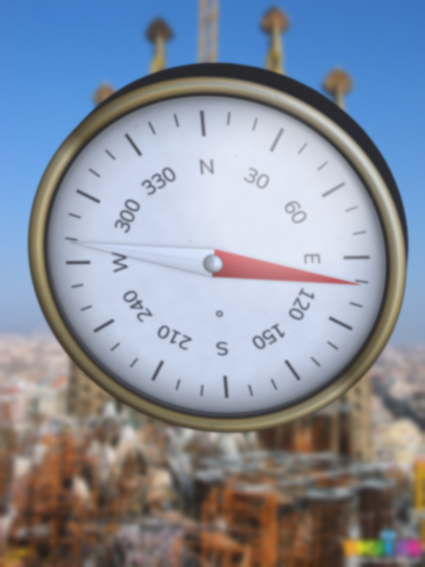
100 °
